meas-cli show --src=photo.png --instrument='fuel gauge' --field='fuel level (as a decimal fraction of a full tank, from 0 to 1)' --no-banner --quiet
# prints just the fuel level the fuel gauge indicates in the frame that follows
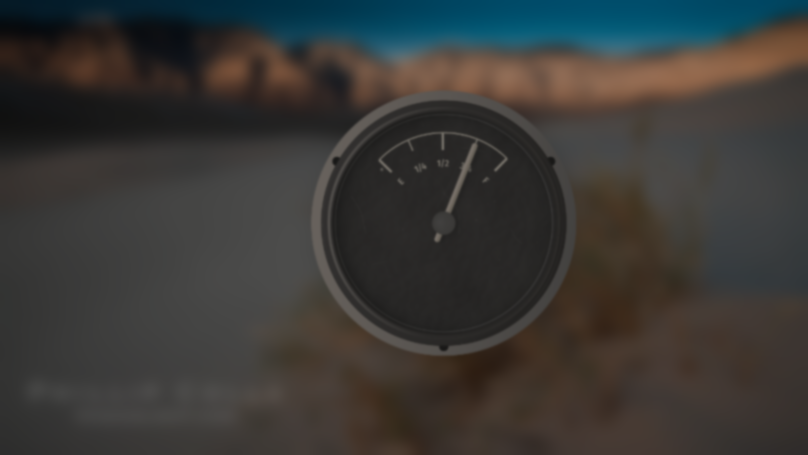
0.75
